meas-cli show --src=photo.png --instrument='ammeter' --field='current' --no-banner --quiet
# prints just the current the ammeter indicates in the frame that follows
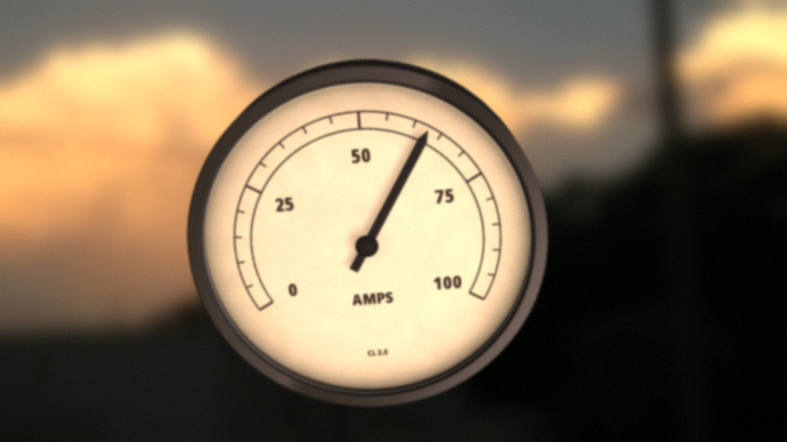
62.5 A
